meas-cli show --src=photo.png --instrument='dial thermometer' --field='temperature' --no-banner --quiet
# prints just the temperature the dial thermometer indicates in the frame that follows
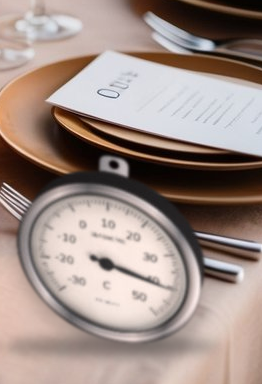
40 °C
